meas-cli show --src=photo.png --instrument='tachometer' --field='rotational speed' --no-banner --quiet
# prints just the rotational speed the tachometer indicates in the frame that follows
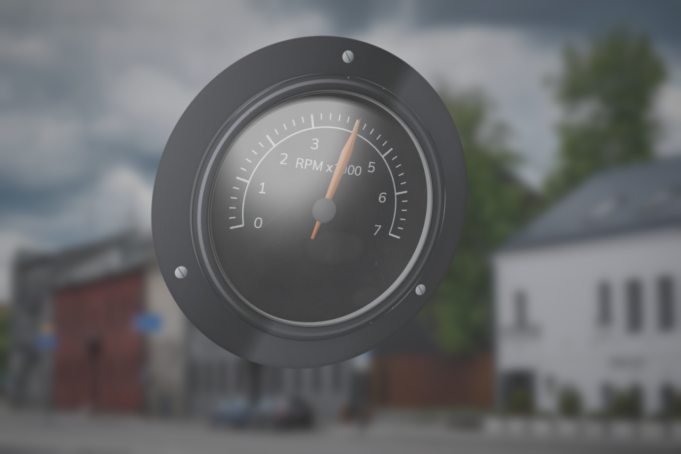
4000 rpm
